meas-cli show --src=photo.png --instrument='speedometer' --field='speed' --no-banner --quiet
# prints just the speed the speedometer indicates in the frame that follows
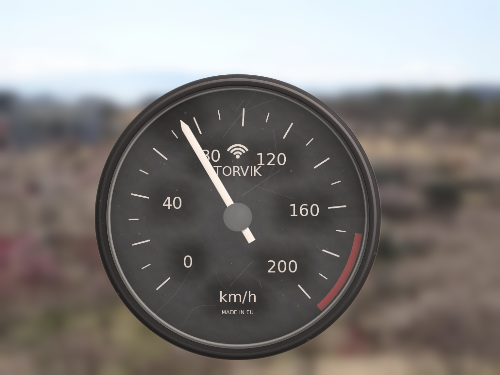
75 km/h
